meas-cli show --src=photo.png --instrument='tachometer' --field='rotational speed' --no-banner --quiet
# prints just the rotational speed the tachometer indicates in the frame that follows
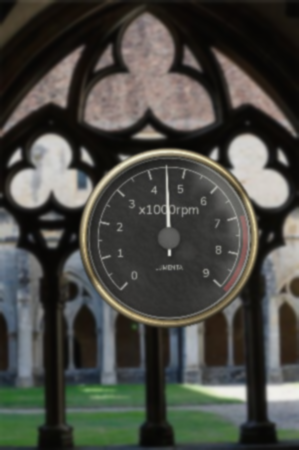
4500 rpm
